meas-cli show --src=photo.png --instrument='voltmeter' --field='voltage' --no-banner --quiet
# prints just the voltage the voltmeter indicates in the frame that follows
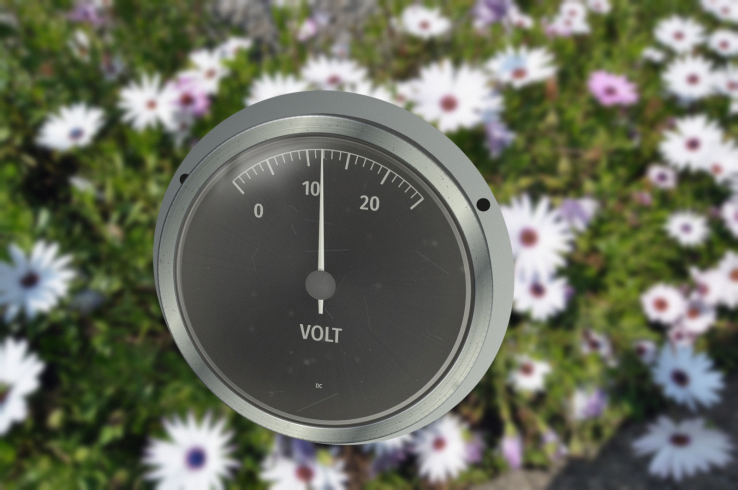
12 V
